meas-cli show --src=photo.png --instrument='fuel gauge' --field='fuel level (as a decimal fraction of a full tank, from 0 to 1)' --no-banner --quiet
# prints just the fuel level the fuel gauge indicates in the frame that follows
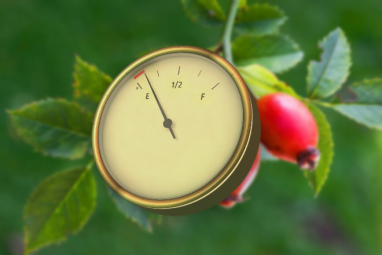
0.125
